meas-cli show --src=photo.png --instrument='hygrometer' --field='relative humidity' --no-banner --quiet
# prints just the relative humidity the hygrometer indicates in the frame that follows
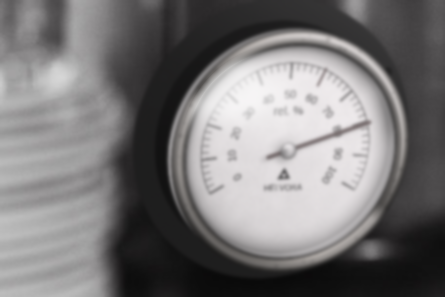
80 %
